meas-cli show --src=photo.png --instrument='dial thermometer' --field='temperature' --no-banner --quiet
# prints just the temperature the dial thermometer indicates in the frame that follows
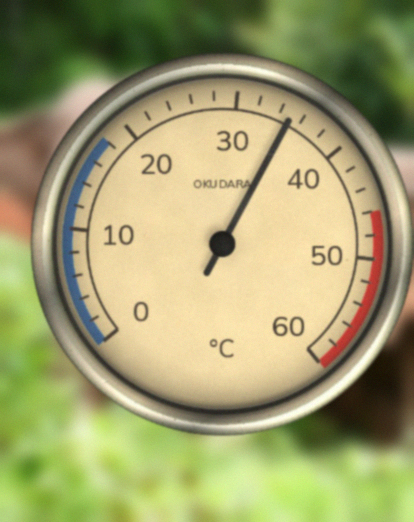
35 °C
